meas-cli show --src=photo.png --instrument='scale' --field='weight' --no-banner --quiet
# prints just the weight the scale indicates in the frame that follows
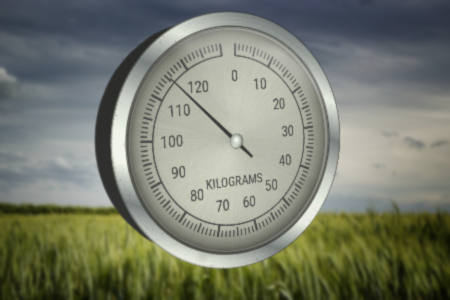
115 kg
